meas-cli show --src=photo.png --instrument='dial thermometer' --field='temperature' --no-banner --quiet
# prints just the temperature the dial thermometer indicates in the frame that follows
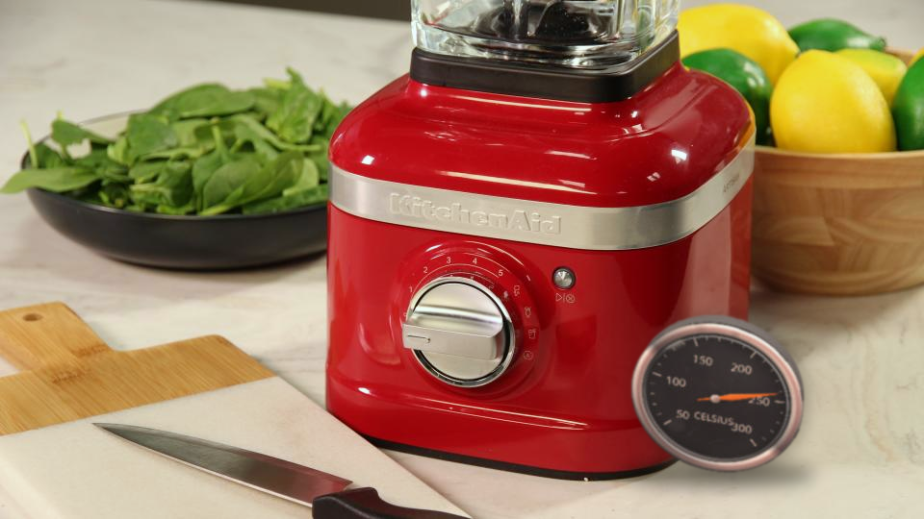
240 °C
